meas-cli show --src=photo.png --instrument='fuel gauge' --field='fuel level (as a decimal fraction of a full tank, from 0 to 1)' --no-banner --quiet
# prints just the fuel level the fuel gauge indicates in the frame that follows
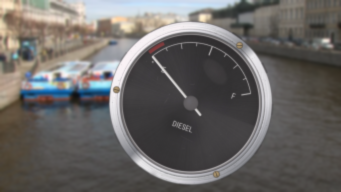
0
